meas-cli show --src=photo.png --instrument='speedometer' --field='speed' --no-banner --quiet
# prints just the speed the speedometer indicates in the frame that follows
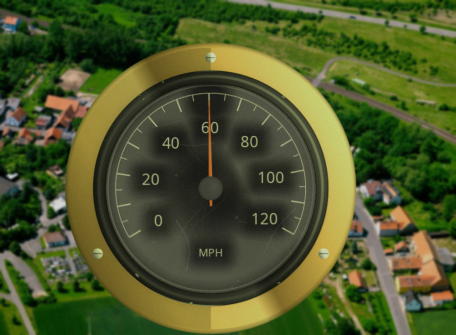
60 mph
